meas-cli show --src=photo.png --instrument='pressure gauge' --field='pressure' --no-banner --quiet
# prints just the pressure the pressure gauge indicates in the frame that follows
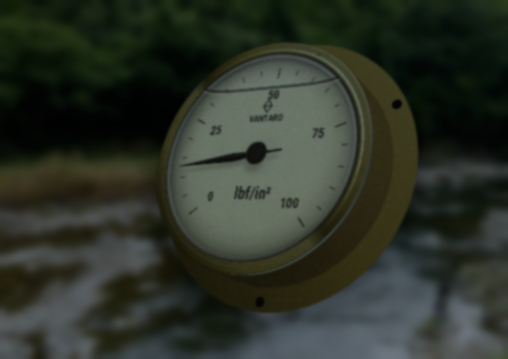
12.5 psi
